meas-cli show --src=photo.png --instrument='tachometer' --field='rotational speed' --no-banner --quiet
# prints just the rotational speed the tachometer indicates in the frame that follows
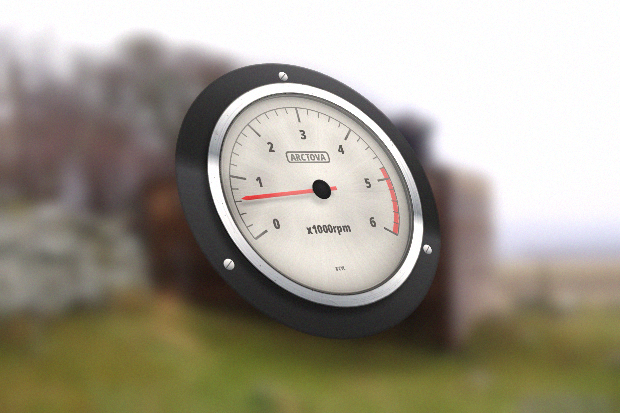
600 rpm
